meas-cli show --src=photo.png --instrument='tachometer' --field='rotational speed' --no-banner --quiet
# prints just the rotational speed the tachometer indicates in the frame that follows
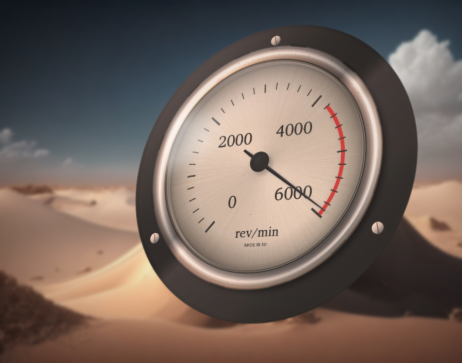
5900 rpm
